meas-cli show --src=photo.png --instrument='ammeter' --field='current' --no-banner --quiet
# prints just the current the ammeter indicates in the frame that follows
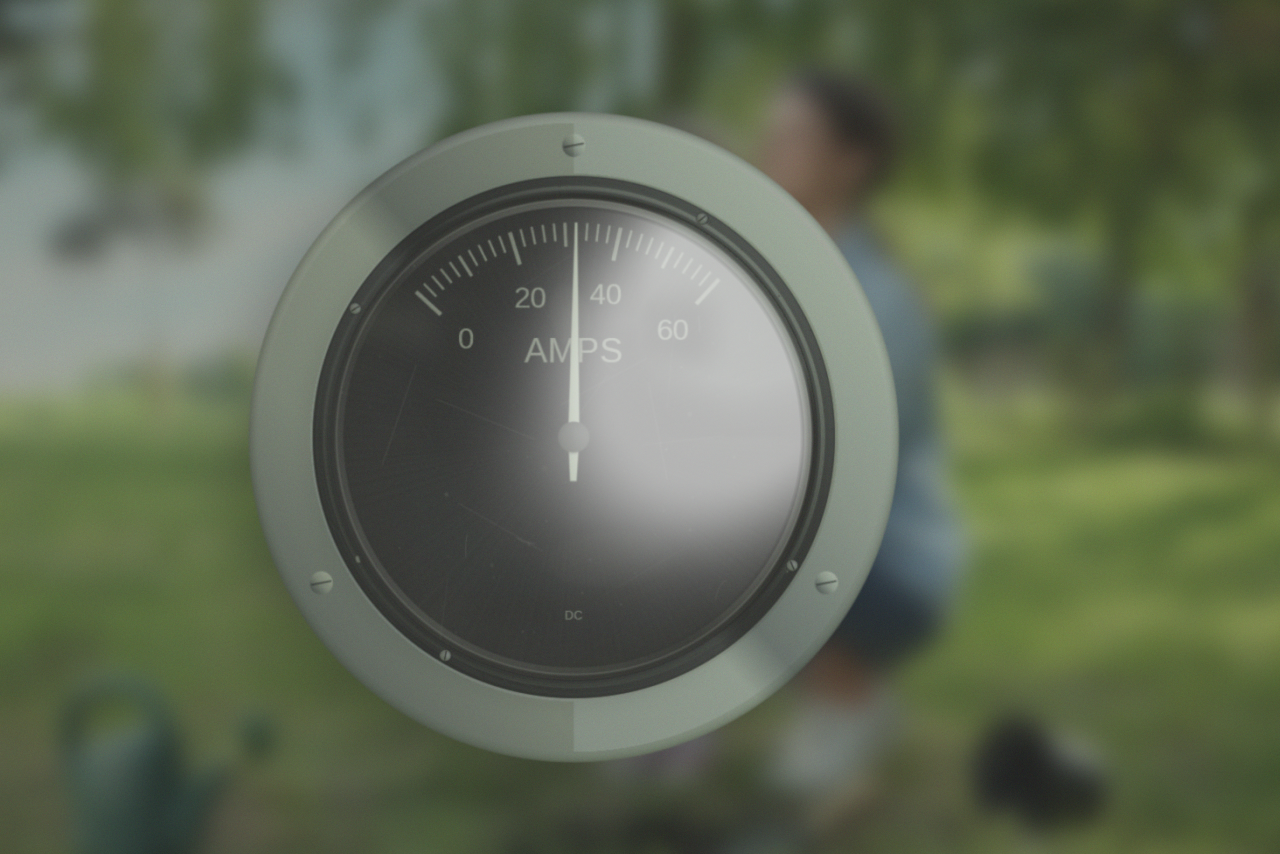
32 A
